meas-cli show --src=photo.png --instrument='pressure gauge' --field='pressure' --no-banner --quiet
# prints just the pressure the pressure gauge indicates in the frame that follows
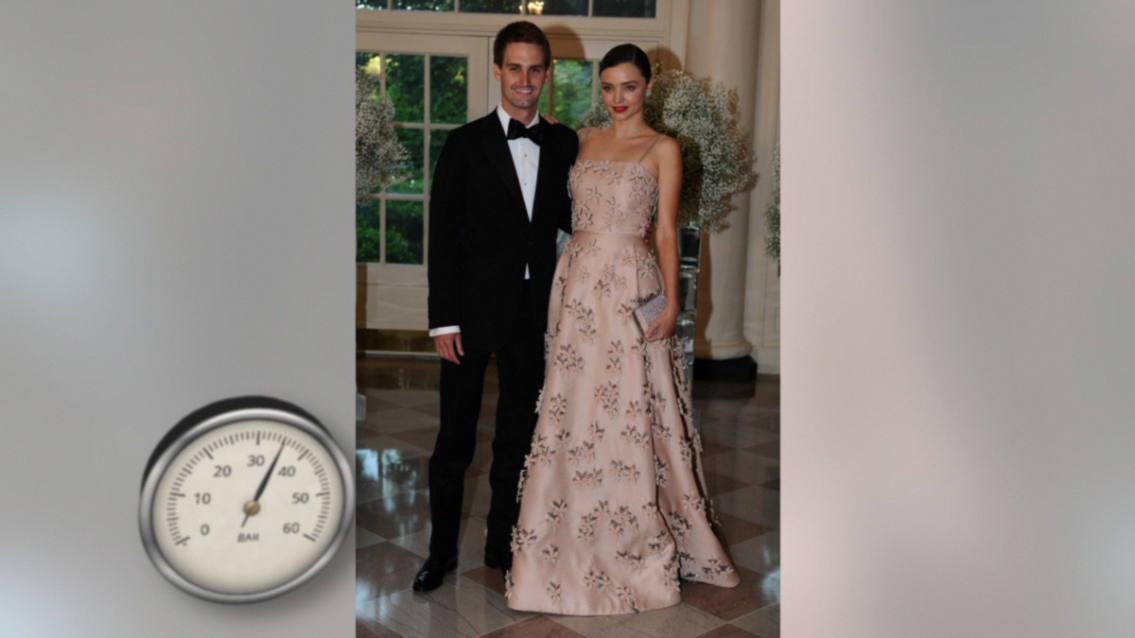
35 bar
